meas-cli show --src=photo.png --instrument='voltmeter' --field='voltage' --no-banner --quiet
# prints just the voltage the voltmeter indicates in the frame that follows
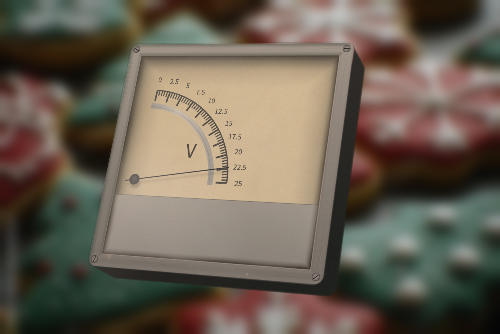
22.5 V
